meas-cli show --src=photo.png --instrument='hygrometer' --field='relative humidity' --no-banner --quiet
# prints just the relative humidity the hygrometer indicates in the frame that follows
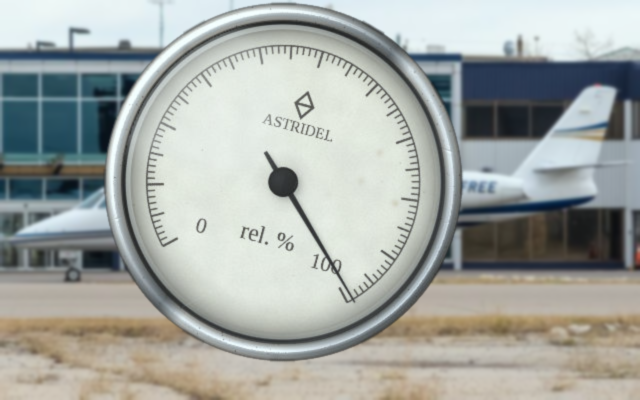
99 %
